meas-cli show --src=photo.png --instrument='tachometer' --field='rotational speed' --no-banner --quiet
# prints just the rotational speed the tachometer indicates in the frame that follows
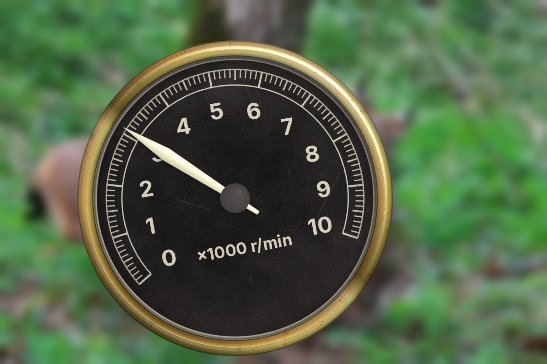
3100 rpm
